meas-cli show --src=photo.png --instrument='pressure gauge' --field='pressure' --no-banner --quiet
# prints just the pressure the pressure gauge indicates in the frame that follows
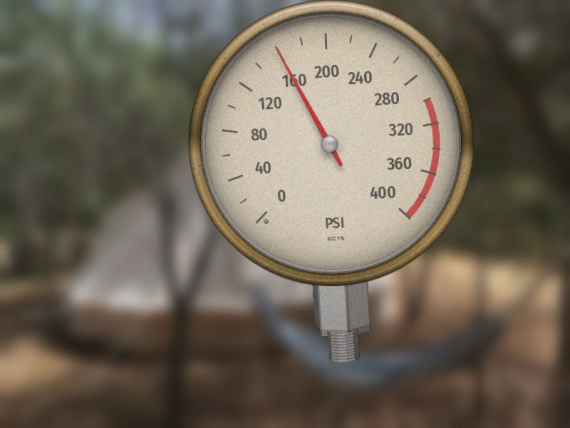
160 psi
